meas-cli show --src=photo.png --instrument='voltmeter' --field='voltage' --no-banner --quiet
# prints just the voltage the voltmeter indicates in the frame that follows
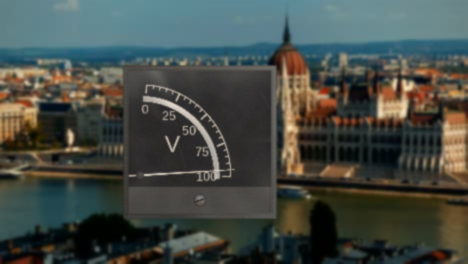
95 V
